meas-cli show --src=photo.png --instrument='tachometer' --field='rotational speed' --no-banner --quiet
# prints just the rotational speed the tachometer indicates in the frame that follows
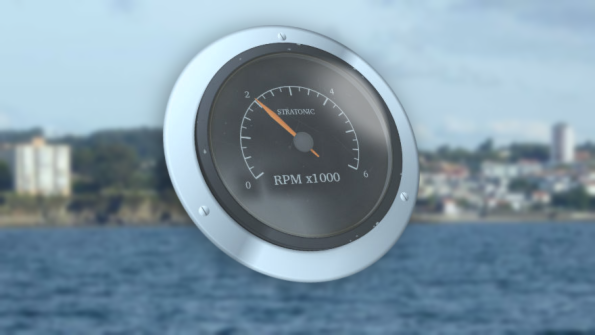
2000 rpm
